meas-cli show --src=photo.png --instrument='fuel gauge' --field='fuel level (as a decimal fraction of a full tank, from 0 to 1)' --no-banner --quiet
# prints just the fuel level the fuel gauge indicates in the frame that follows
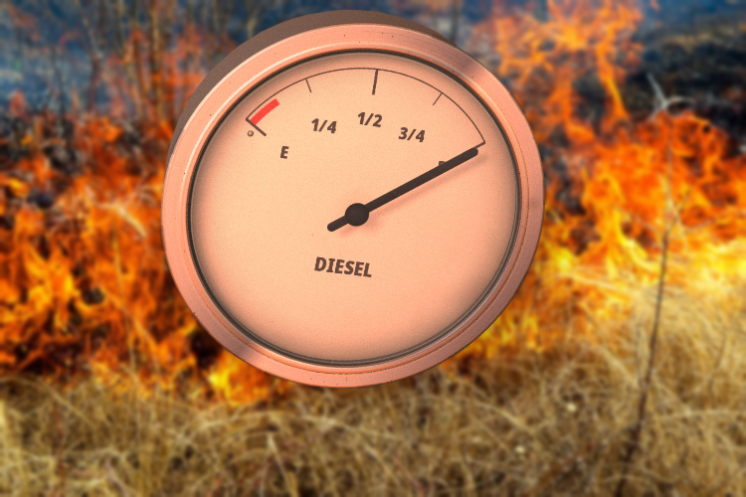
1
